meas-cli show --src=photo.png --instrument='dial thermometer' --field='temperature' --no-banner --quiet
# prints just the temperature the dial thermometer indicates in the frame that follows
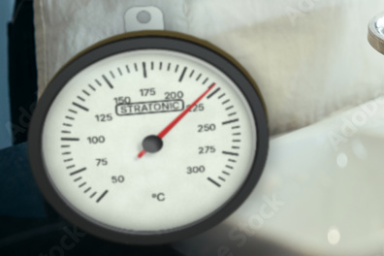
220 °C
